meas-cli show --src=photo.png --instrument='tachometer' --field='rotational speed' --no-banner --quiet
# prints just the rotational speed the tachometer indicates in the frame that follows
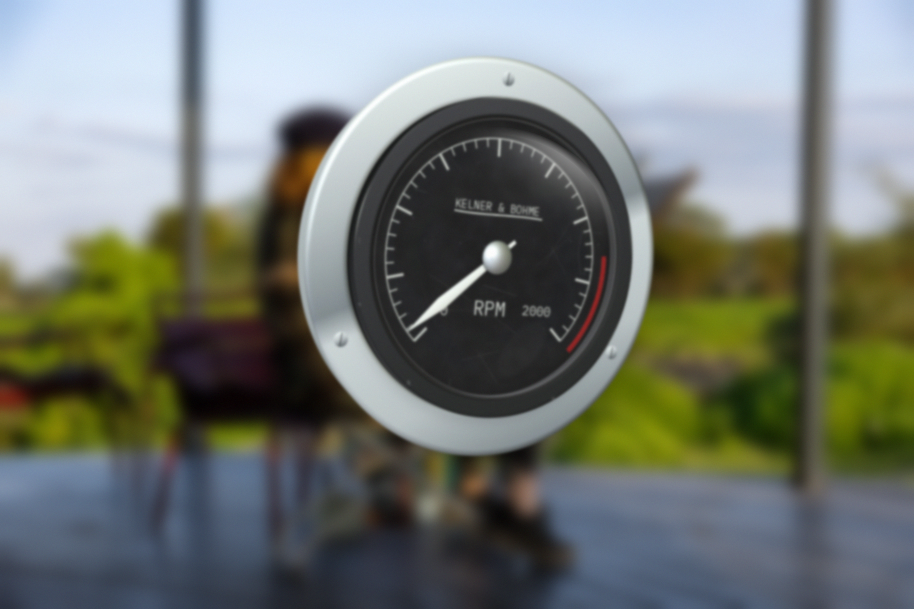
50 rpm
